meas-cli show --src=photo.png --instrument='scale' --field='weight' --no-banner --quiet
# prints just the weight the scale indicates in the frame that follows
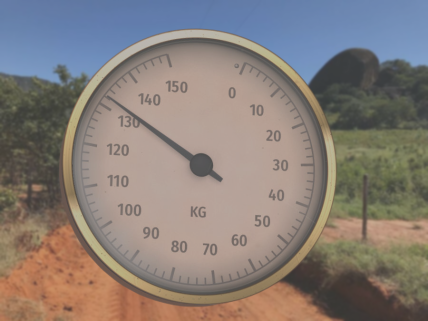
132 kg
